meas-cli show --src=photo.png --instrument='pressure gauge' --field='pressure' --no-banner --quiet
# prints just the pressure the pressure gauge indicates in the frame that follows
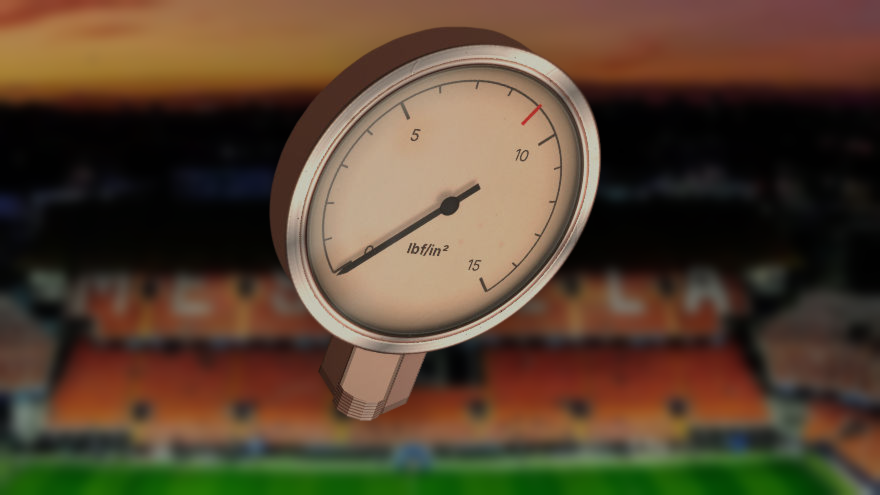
0 psi
